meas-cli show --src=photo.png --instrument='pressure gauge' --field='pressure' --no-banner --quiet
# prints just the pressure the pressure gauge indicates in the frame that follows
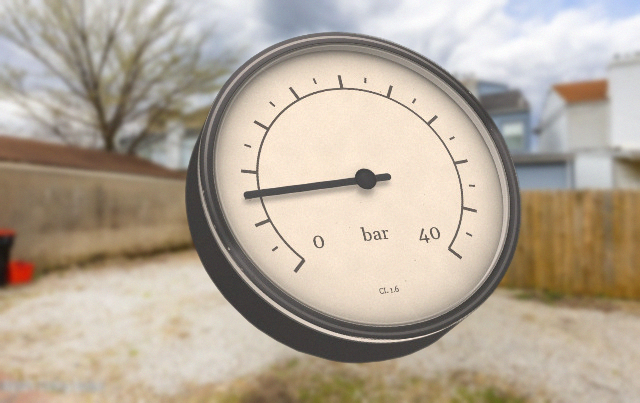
6 bar
